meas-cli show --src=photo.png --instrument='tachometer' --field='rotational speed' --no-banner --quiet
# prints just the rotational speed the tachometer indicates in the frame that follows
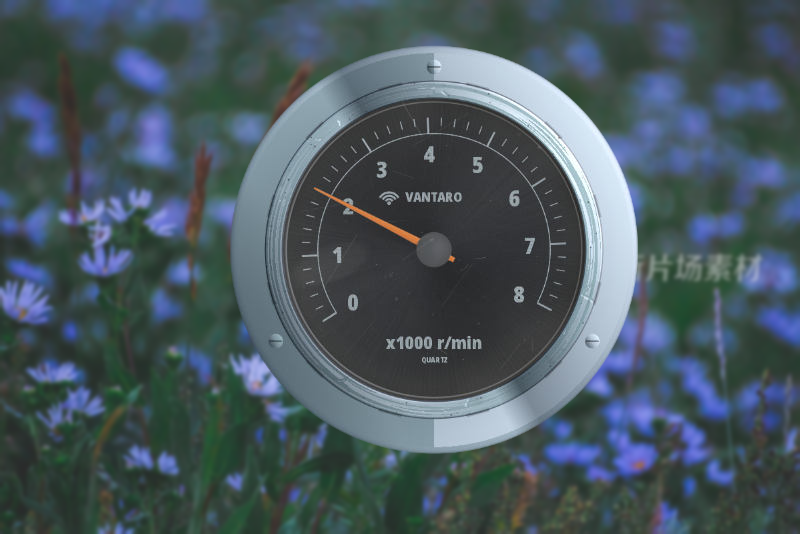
2000 rpm
